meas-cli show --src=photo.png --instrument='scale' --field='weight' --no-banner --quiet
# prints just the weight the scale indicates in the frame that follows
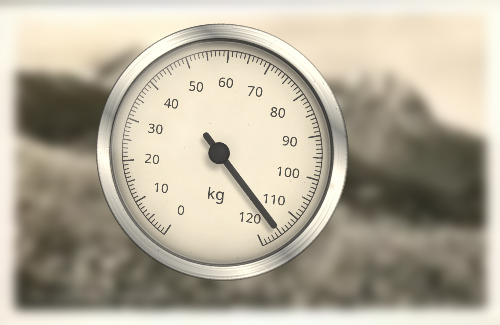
115 kg
